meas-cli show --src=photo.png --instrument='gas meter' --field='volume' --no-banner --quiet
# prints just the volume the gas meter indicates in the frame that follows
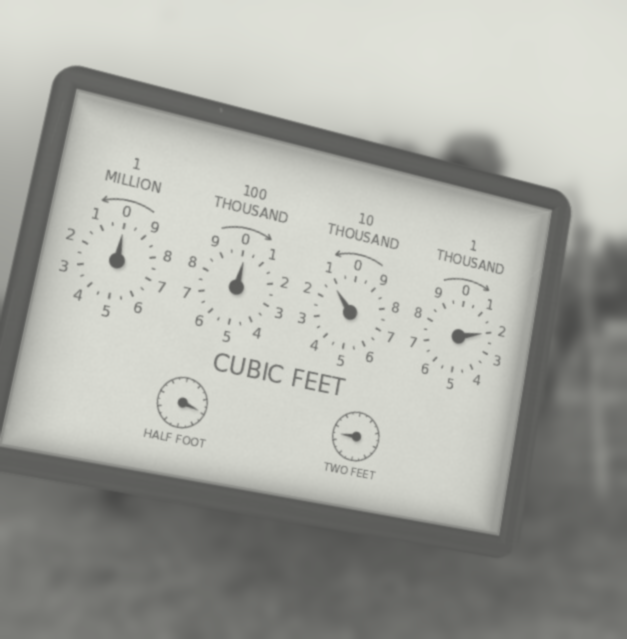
1200 ft³
